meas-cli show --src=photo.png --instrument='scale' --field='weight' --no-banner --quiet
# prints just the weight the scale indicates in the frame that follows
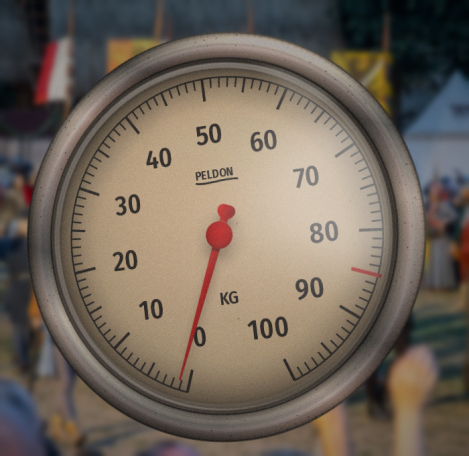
1 kg
